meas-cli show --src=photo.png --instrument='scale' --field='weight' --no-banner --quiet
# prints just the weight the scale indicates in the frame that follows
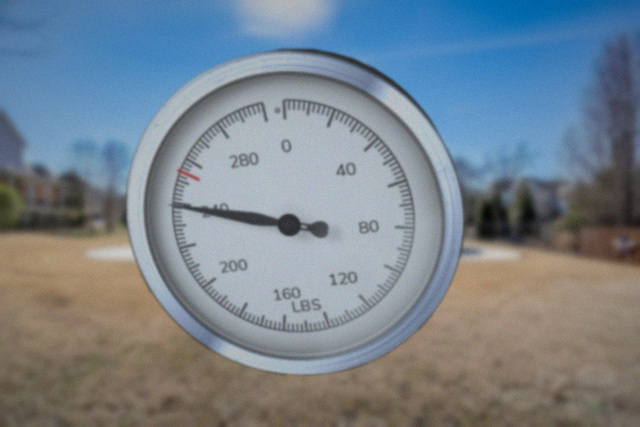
240 lb
